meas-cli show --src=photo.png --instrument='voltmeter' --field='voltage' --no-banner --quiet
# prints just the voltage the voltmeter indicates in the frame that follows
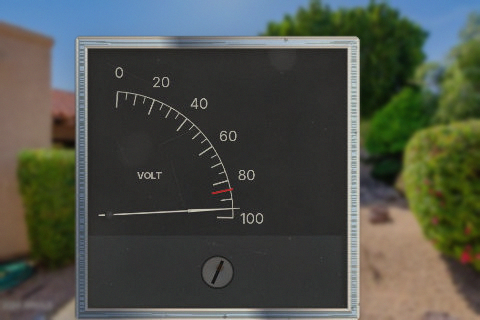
95 V
